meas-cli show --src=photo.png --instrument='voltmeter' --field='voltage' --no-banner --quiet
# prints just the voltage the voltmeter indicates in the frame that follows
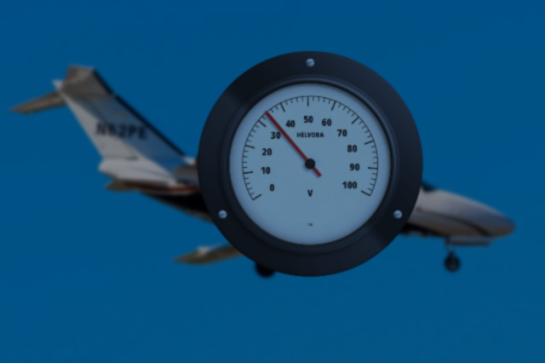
34 V
